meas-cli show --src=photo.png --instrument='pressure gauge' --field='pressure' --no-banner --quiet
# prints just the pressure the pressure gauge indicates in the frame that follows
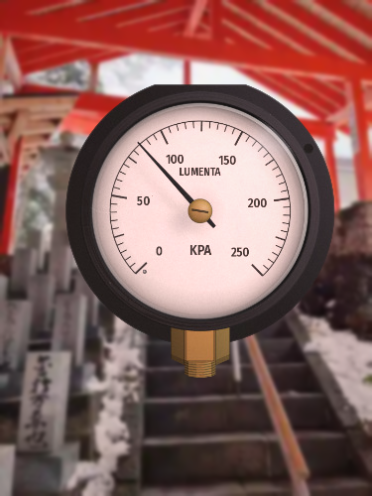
85 kPa
